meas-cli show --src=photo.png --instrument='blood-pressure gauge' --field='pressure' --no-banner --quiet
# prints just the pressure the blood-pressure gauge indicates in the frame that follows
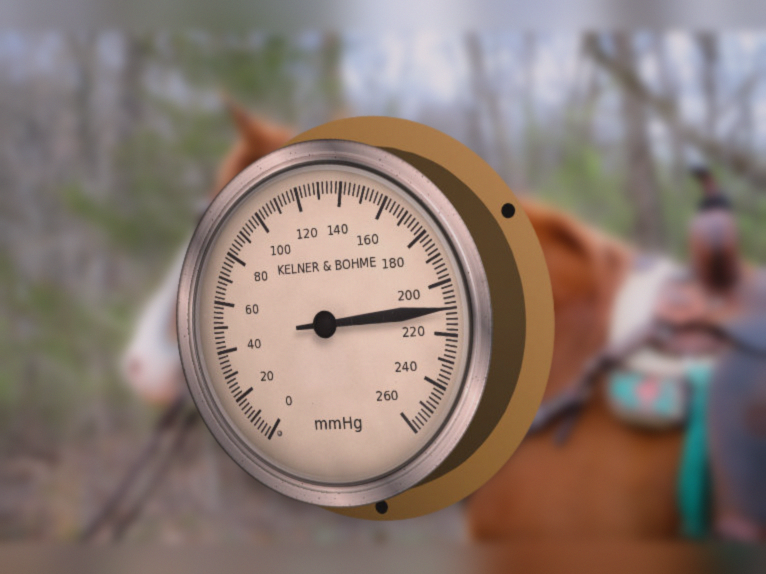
210 mmHg
